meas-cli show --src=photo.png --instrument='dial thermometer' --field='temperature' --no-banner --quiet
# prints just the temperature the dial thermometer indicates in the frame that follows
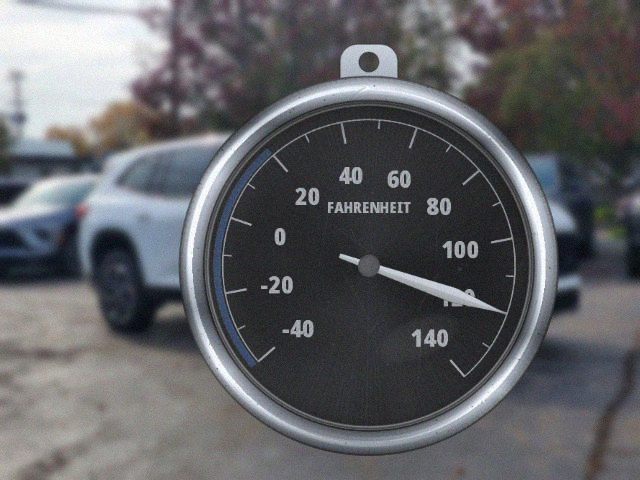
120 °F
